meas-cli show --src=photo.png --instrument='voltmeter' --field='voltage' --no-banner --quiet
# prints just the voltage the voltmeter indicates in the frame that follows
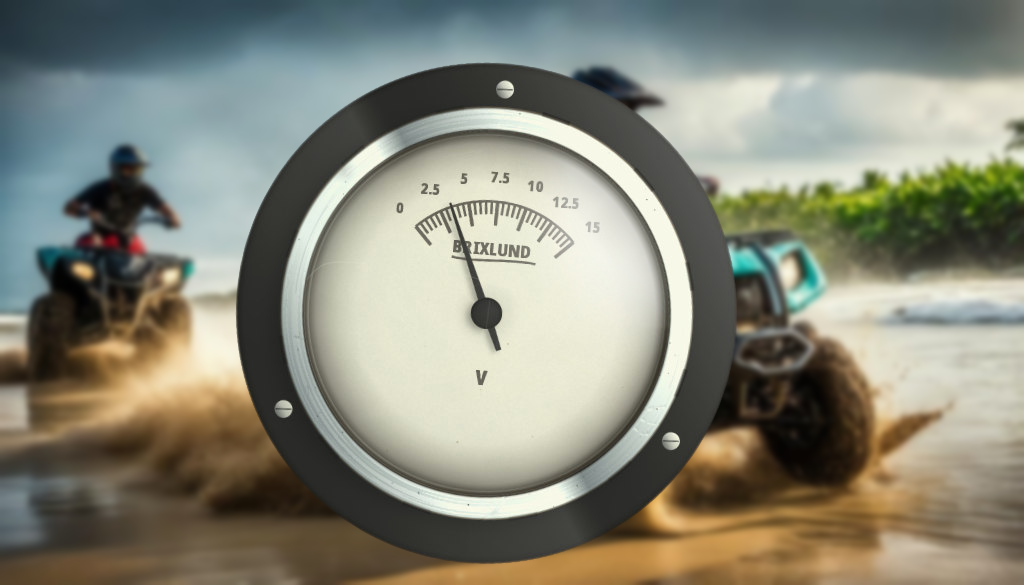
3.5 V
